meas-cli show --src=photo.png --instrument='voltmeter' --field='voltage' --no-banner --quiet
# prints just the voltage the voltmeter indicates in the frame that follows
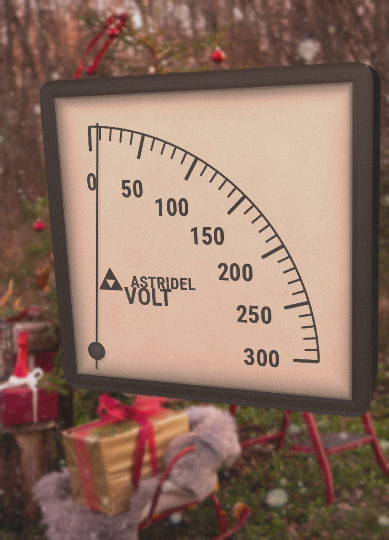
10 V
